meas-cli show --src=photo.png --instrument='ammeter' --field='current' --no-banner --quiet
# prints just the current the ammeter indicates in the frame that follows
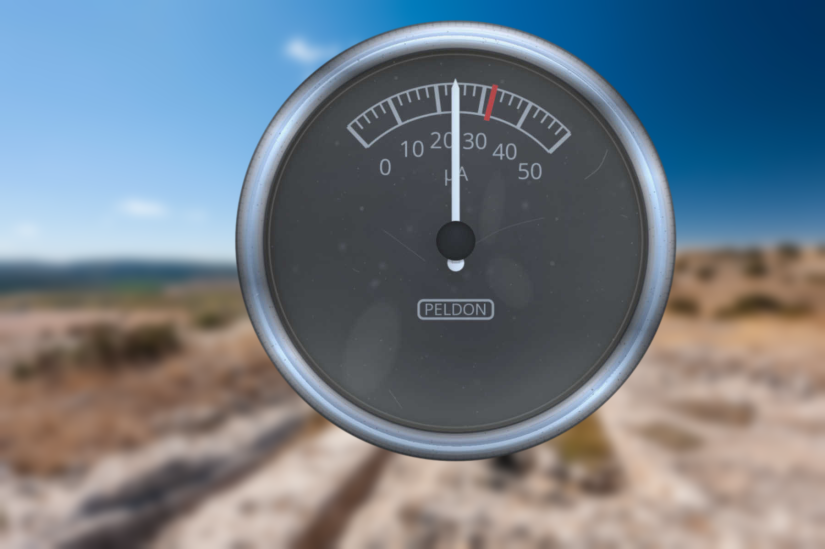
24 µA
